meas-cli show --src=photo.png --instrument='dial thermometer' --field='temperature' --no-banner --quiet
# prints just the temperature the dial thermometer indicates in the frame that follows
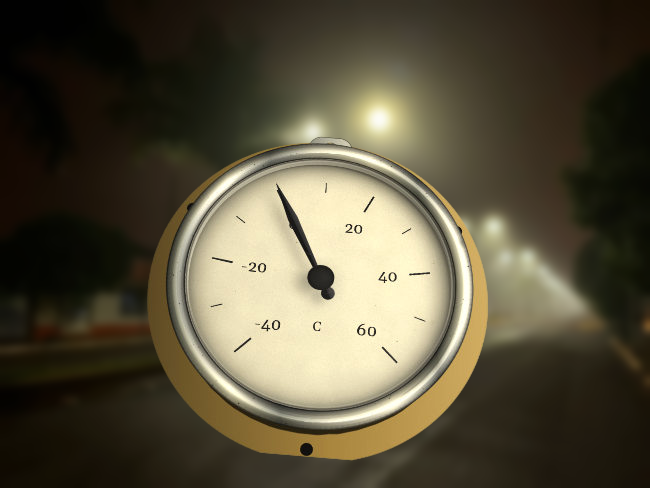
0 °C
